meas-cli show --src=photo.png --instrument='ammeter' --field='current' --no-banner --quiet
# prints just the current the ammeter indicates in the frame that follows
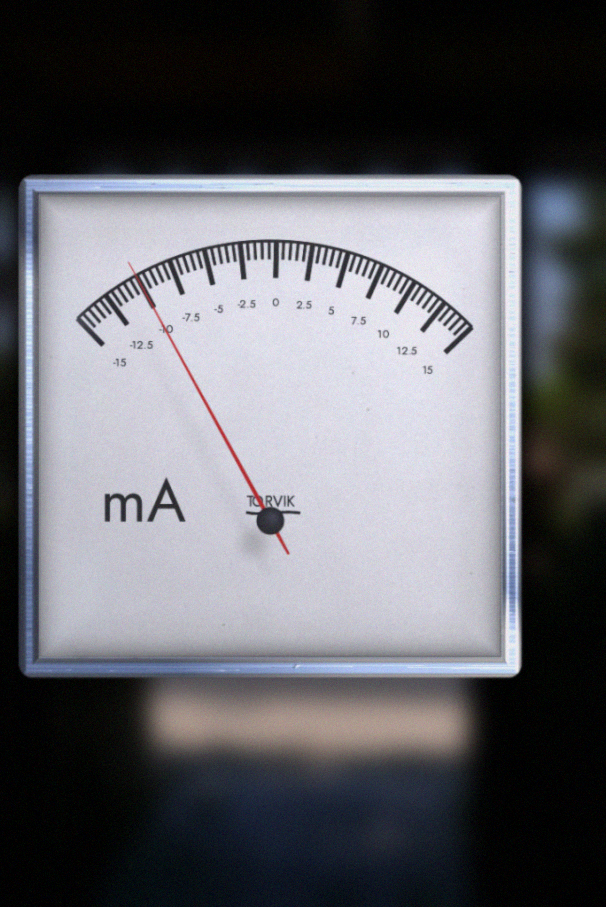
-10 mA
